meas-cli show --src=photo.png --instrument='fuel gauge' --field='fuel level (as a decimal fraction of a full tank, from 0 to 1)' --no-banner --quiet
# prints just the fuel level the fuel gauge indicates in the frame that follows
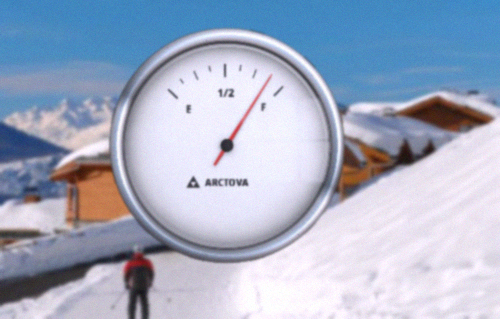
0.875
